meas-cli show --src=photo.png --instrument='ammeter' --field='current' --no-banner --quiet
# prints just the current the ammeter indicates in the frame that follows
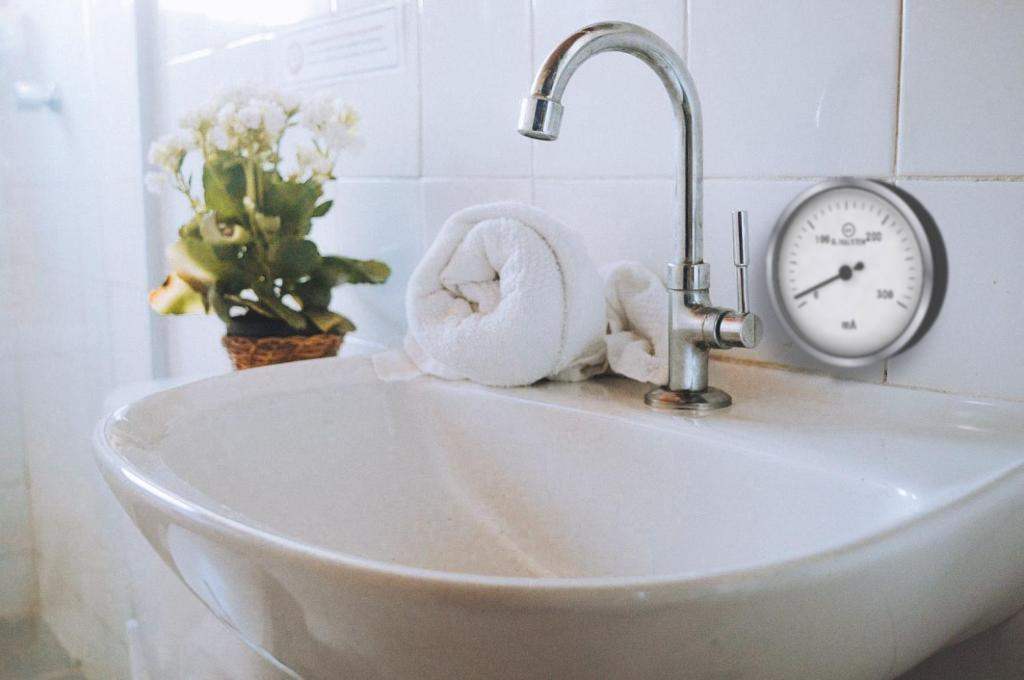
10 mA
